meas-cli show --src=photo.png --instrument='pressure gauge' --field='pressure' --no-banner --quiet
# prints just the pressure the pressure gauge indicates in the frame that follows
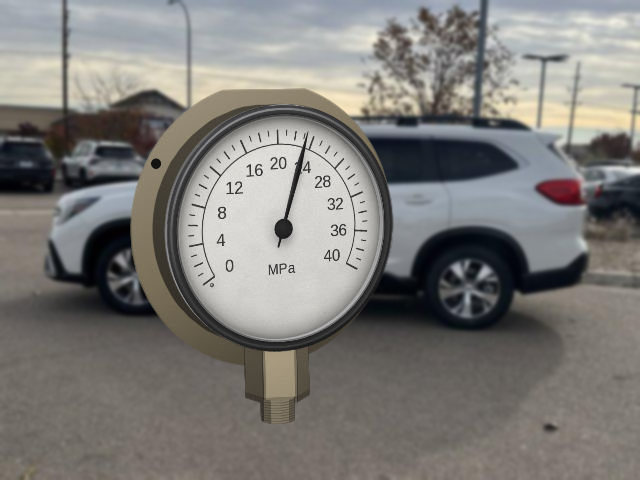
23 MPa
